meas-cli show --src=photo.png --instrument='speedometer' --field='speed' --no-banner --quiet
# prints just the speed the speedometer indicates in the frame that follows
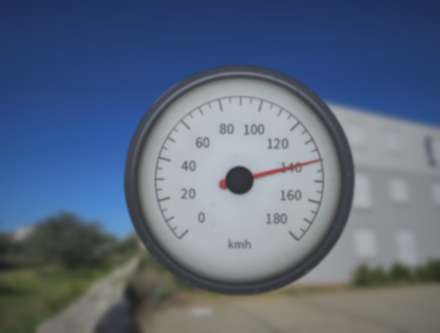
140 km/h
